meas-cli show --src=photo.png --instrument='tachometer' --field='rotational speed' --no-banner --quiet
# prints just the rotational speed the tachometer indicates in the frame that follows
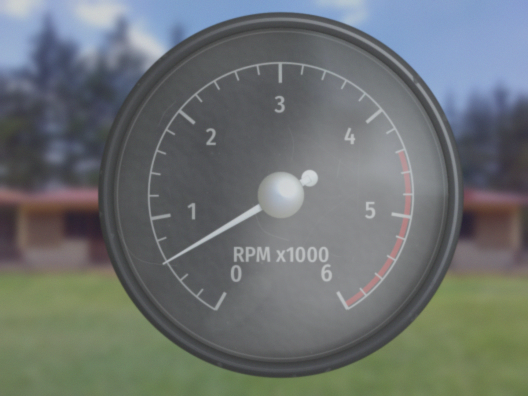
600 rpm
